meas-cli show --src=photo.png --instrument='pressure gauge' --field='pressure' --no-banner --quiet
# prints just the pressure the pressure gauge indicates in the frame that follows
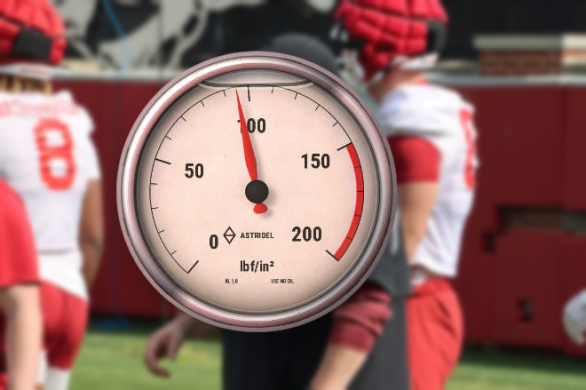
95 psi
